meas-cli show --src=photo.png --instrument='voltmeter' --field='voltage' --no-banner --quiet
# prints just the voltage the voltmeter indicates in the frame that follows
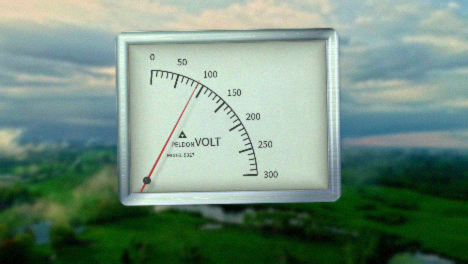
90 V
